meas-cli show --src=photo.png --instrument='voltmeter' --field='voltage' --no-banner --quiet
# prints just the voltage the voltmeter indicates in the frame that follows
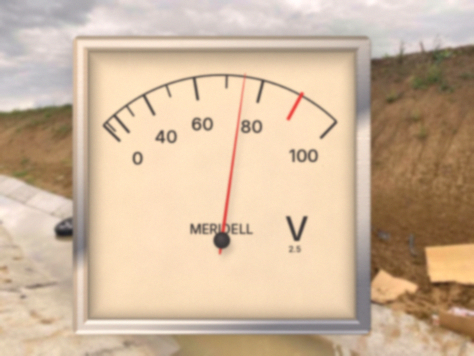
75 V
